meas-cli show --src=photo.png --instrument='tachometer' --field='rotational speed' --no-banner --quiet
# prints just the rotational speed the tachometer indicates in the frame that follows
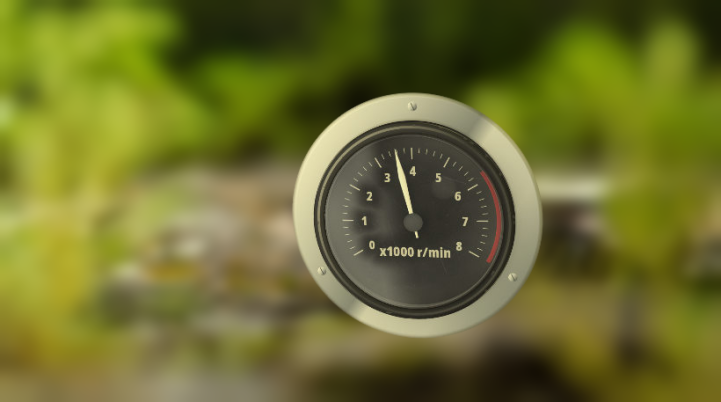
3600 rpm
